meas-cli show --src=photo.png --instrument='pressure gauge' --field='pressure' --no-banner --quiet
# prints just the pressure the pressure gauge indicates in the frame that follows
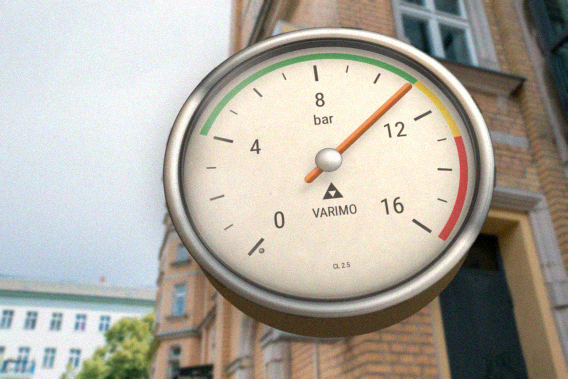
11 bar
